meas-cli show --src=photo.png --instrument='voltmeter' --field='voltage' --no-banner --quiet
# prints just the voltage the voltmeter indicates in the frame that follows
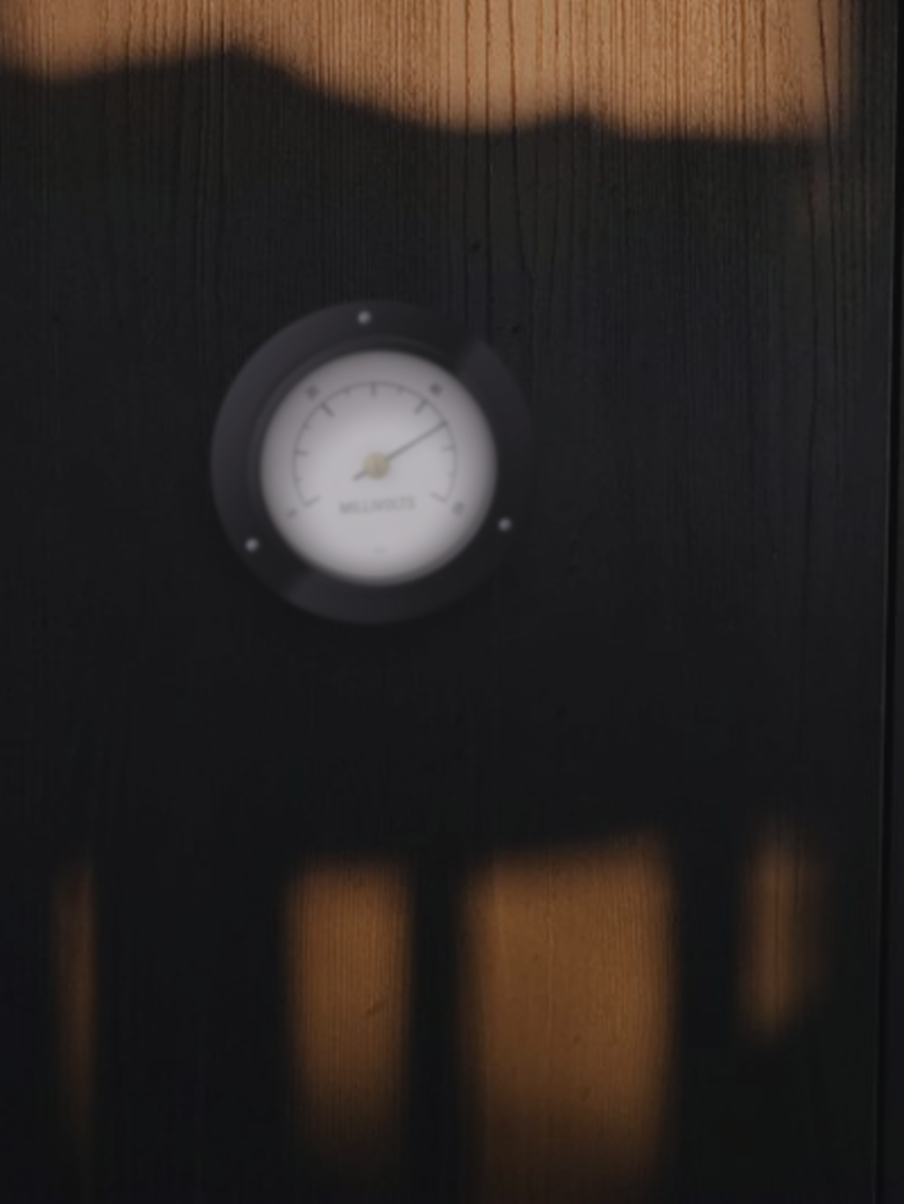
45 mV
